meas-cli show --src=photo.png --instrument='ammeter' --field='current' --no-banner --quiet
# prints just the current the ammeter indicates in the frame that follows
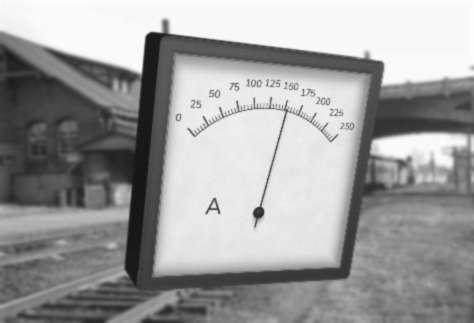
150 A
